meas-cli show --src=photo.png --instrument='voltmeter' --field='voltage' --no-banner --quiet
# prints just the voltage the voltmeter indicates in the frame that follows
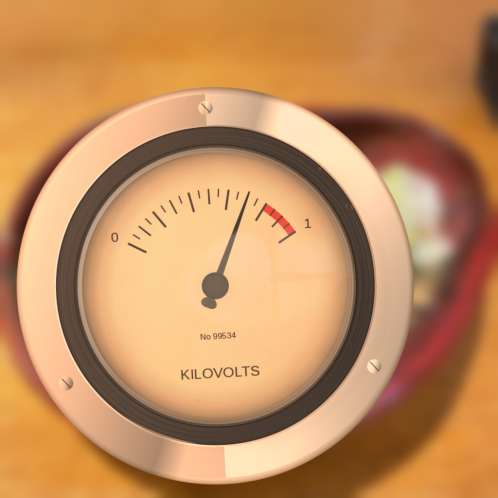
0.7 kV
